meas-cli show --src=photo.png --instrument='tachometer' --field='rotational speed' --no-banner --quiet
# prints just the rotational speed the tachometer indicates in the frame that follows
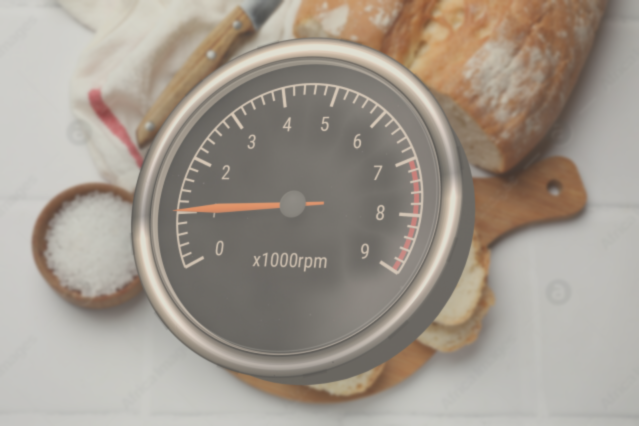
1000 rpm
